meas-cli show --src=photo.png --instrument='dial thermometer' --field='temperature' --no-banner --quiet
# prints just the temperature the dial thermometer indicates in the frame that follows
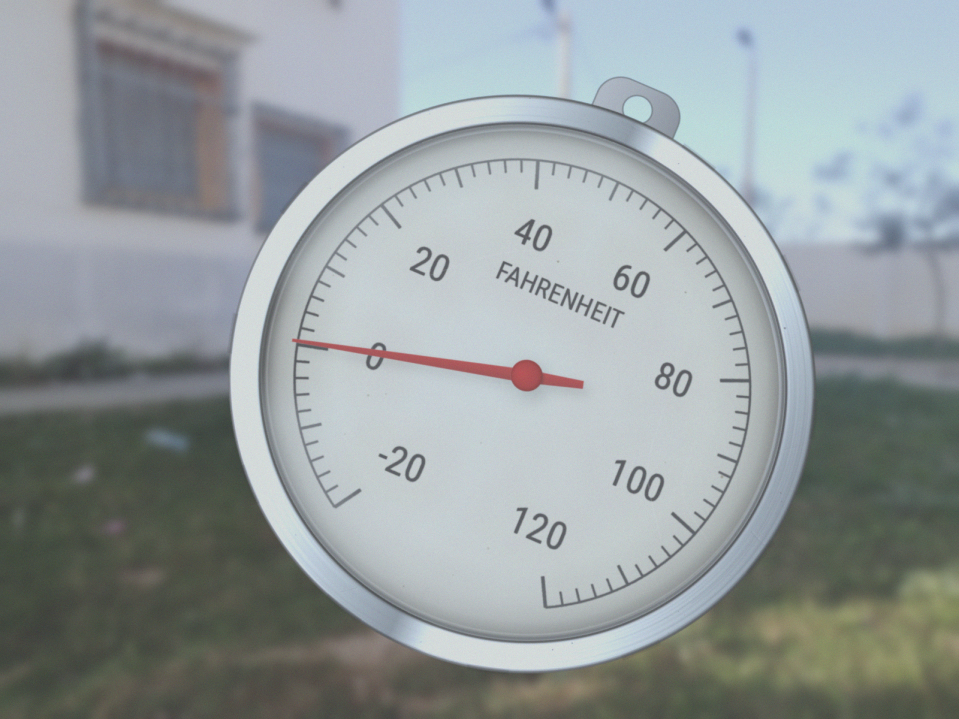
0 °F
